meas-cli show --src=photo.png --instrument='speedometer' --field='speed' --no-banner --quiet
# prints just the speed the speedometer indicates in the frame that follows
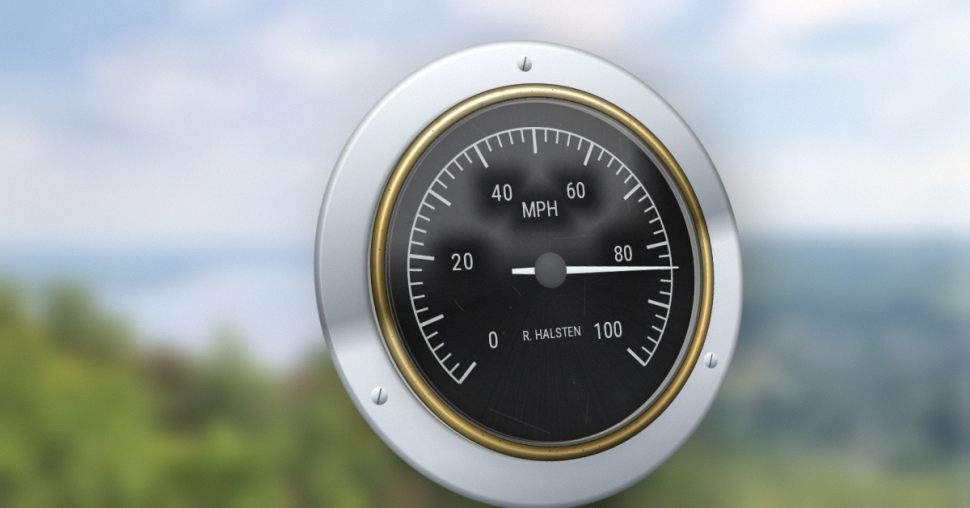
84 mph
